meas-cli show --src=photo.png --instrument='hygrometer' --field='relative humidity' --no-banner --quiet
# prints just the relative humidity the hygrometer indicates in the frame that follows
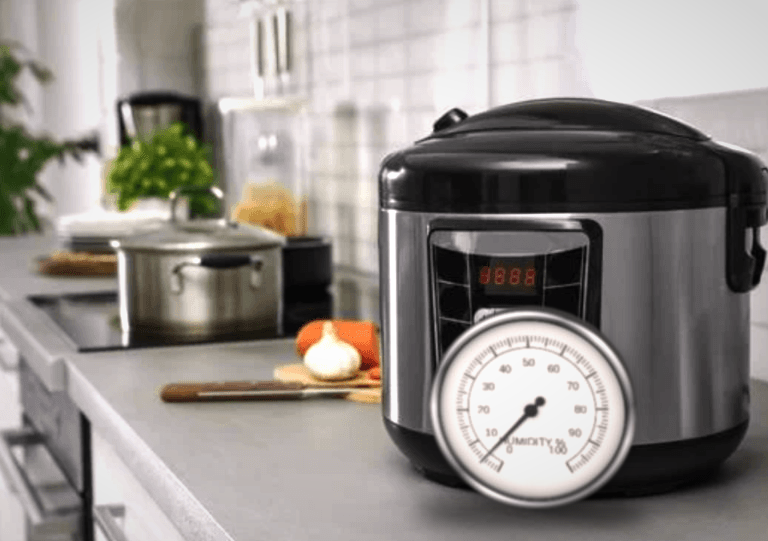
5 %
